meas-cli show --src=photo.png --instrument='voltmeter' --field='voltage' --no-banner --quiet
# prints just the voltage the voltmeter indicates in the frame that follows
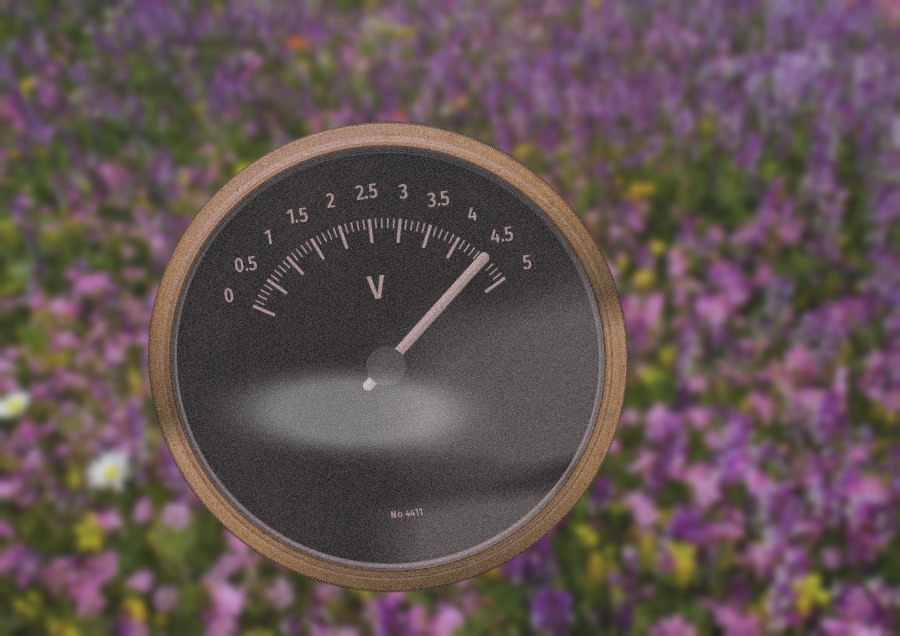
4.5 V
